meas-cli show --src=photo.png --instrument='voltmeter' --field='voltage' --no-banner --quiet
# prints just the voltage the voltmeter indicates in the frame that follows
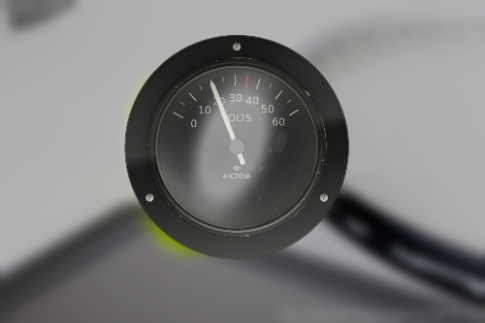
20 V
